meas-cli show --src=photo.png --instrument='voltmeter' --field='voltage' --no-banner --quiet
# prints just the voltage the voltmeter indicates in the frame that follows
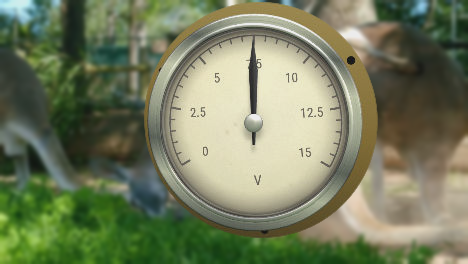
7.5 V
